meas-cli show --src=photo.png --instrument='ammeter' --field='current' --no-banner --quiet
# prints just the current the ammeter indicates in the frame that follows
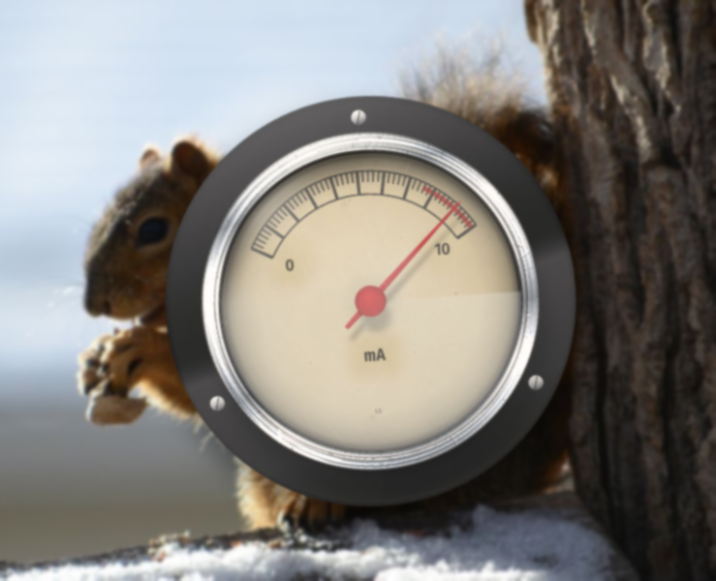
9 mA
